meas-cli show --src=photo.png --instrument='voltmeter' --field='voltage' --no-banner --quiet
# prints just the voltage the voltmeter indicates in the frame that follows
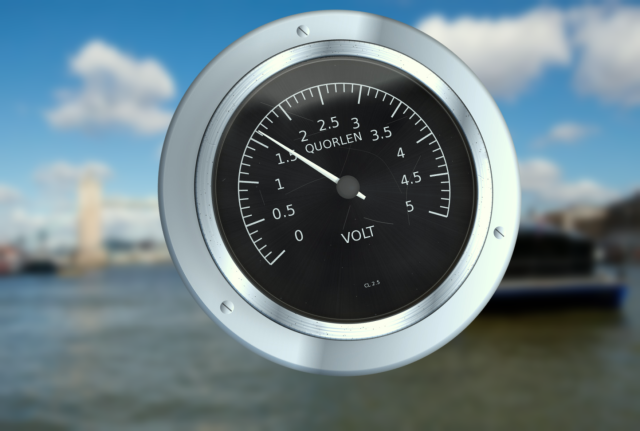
1.6 V
